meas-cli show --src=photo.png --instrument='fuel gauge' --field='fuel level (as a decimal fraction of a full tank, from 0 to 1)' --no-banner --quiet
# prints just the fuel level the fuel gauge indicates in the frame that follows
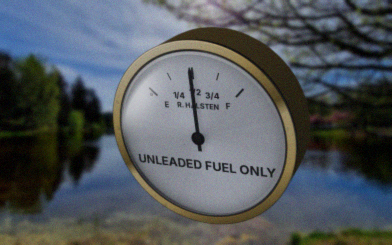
0.5
